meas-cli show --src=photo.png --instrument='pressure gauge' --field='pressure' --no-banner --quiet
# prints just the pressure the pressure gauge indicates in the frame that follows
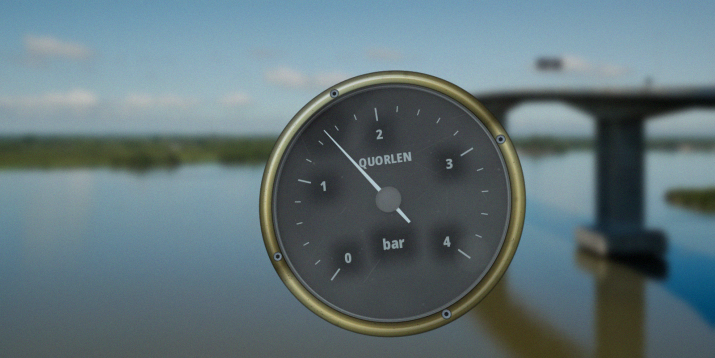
1.5 bar
